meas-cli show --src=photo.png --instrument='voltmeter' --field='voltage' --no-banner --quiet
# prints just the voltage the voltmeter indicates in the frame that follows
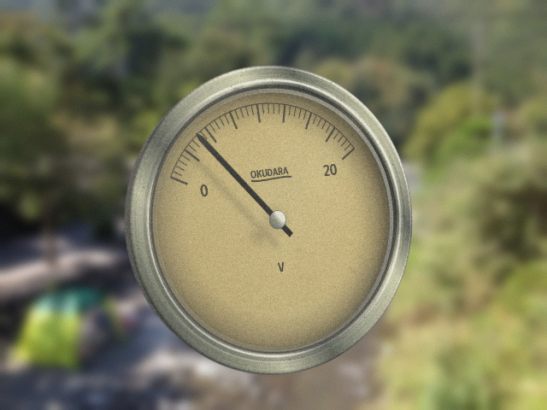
4 V
